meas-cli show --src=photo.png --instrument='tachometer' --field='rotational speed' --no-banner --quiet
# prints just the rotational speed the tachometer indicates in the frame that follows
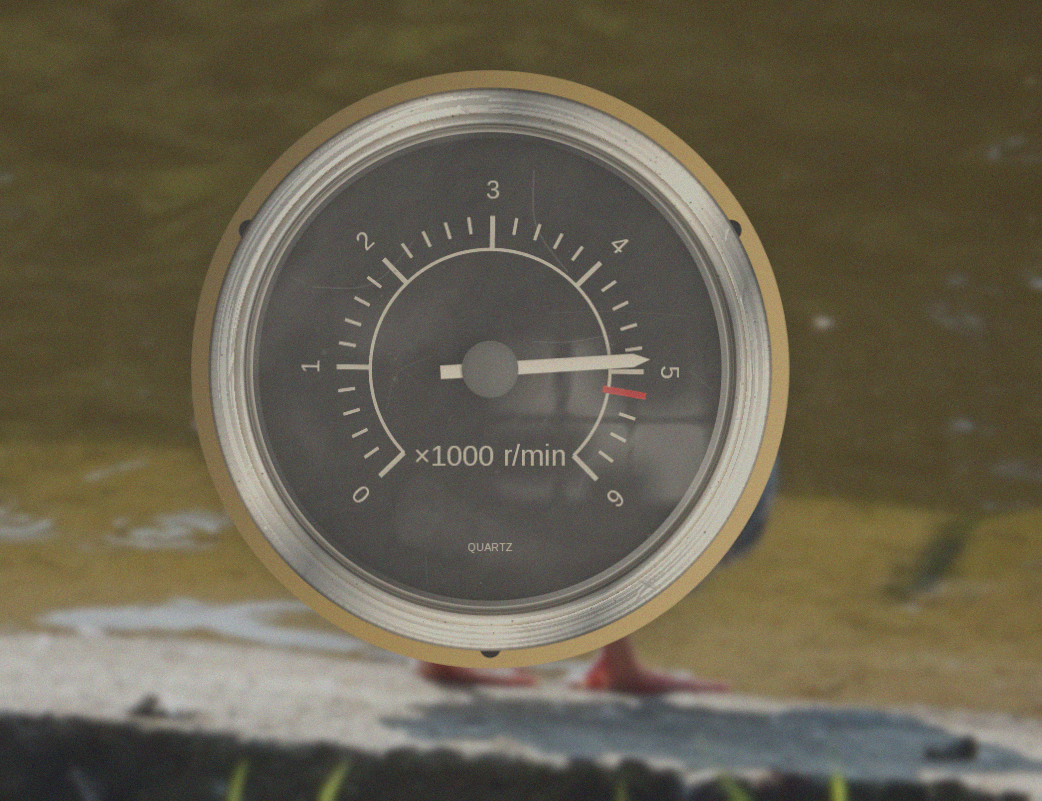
4900 rpm
